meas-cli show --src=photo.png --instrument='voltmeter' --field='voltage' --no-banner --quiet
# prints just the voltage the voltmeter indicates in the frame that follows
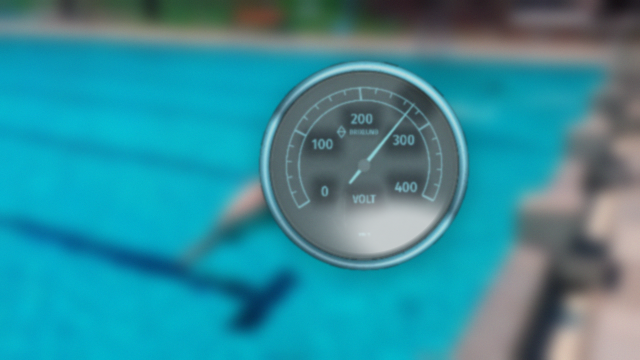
270 V
